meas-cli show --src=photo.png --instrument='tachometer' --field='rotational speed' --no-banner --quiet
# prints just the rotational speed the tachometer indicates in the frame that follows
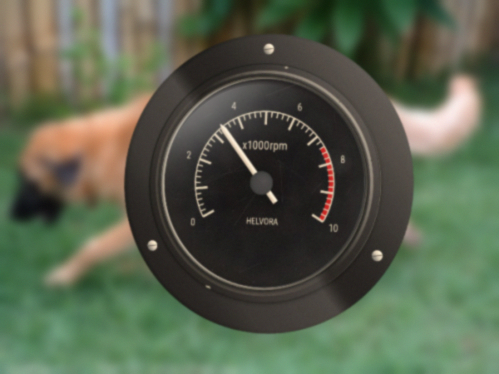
3400 rpm
